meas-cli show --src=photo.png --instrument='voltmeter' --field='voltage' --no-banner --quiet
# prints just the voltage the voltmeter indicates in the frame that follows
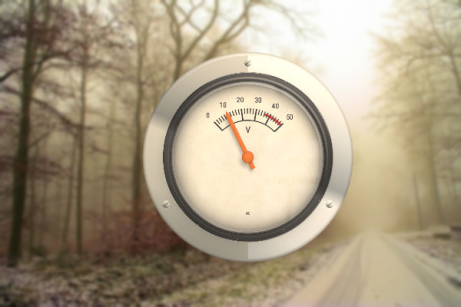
10 V
